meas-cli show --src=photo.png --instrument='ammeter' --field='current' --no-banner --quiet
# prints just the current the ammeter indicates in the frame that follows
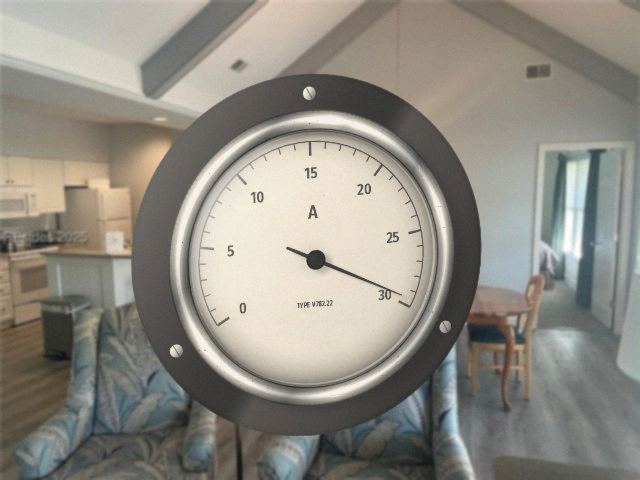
29.5 A
